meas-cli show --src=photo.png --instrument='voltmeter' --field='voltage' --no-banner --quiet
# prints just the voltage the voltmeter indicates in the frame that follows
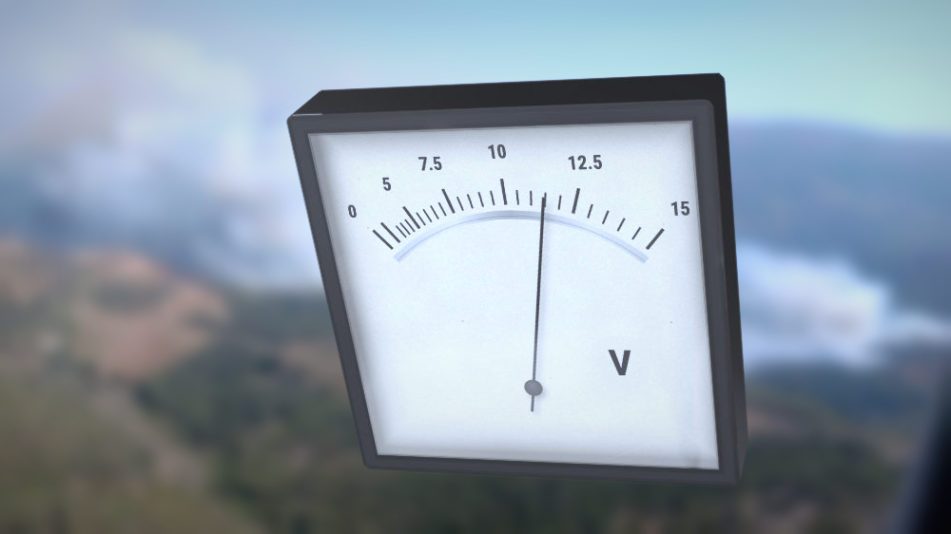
11.5 V
